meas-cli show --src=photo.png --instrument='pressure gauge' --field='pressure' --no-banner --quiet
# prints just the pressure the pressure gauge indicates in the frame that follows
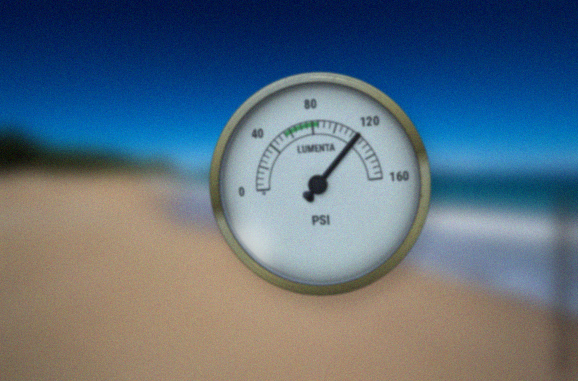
120 psi
